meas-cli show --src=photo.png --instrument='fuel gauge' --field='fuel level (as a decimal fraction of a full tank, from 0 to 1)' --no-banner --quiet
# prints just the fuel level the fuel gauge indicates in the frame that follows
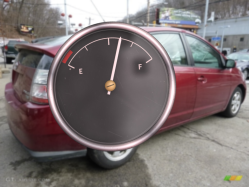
0.625
